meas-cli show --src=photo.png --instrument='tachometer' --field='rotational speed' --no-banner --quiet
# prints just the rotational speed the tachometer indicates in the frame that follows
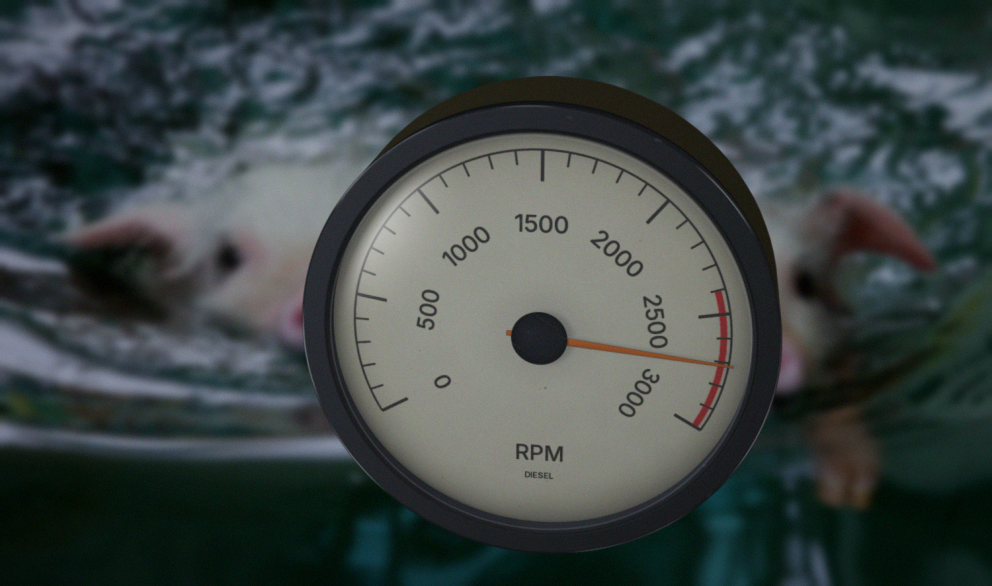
2700 rpm
